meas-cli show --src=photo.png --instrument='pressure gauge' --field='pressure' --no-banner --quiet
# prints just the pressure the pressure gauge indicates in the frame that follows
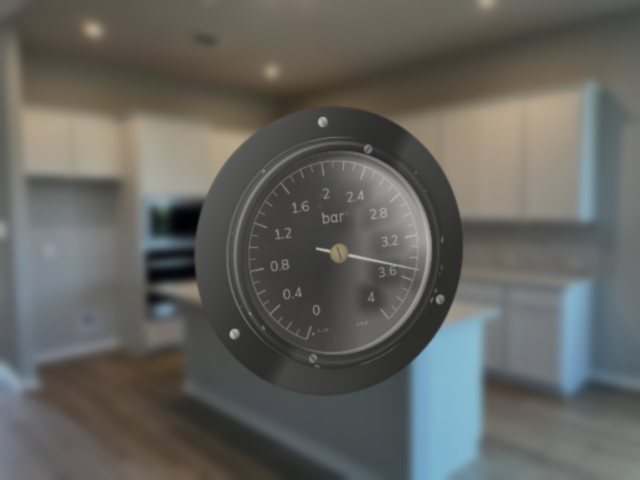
3.5 bar
